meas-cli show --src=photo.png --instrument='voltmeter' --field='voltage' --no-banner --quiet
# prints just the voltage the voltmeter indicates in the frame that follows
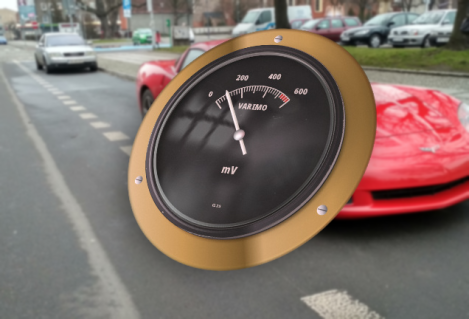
100 mV
